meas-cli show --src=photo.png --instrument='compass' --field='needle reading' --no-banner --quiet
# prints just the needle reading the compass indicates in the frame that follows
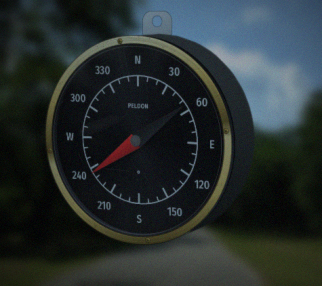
235 °
